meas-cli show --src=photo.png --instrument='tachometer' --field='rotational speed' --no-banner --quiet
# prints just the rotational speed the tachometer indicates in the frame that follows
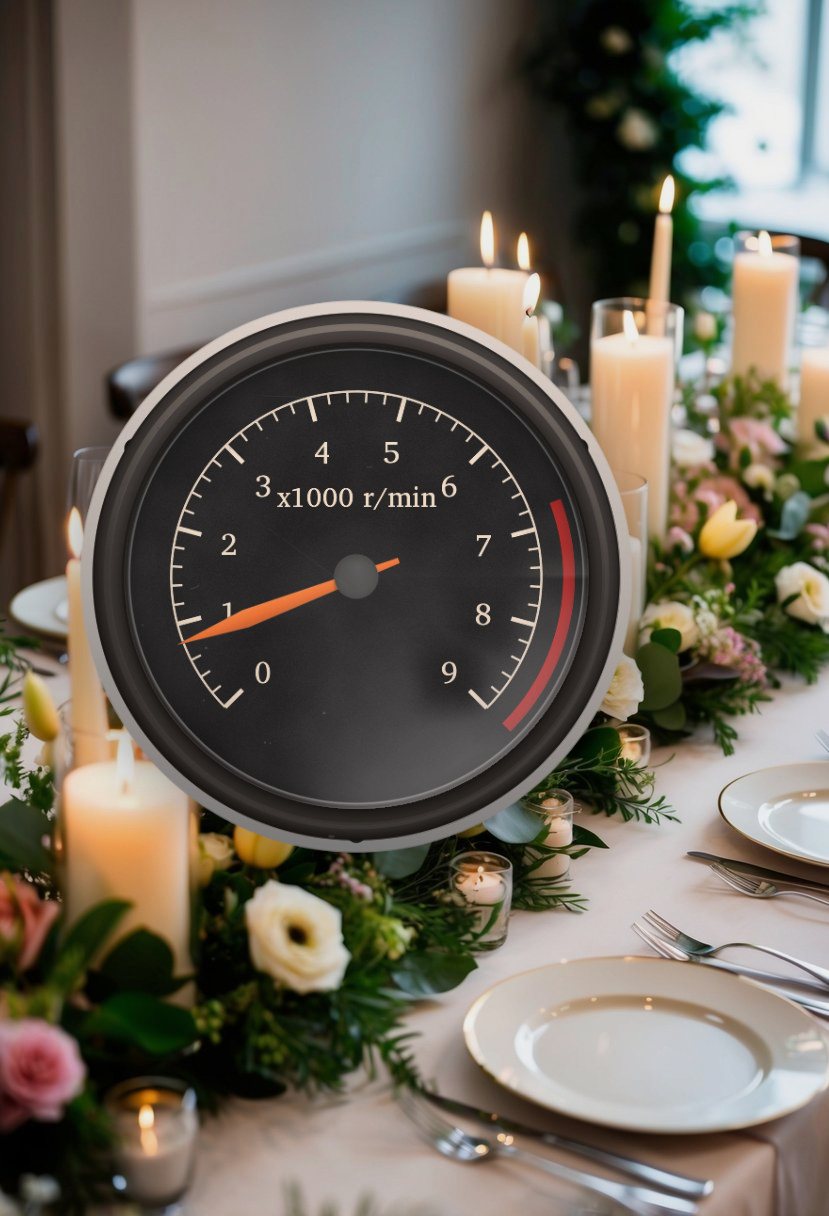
800 rpm
